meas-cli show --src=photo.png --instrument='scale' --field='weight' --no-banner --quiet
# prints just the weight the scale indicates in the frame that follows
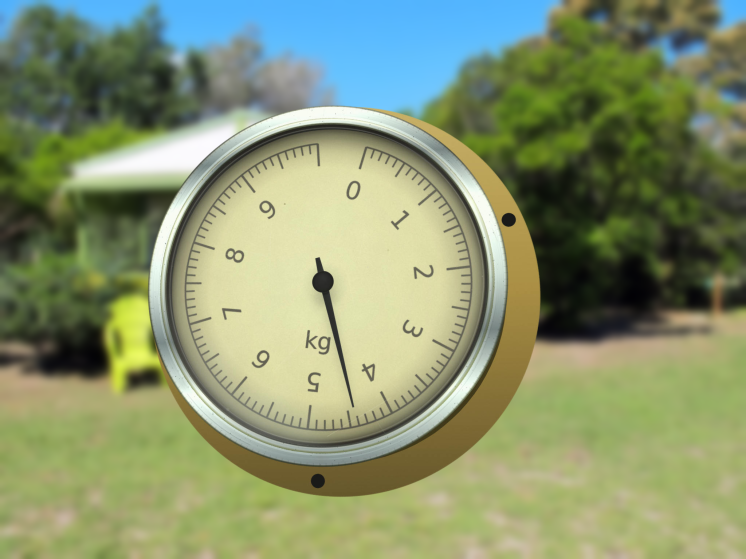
4.4 kg
